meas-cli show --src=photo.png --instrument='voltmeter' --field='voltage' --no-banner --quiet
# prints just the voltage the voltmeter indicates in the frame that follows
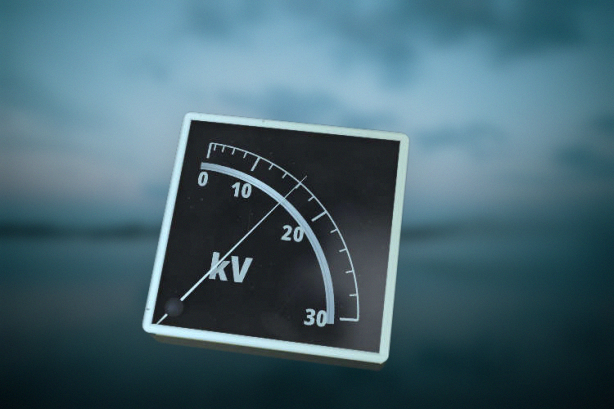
16 kV
